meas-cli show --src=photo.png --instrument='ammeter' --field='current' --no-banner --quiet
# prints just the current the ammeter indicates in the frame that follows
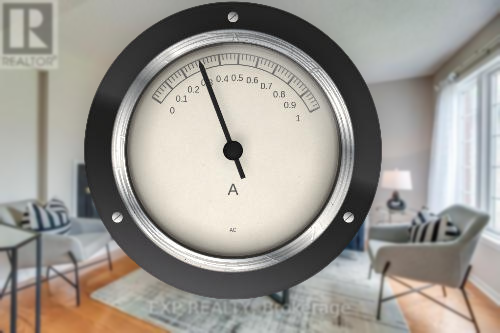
0.3 A
